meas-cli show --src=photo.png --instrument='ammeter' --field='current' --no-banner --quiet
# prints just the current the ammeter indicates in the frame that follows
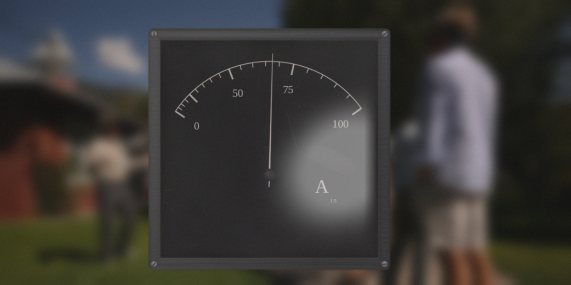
67.5 A
